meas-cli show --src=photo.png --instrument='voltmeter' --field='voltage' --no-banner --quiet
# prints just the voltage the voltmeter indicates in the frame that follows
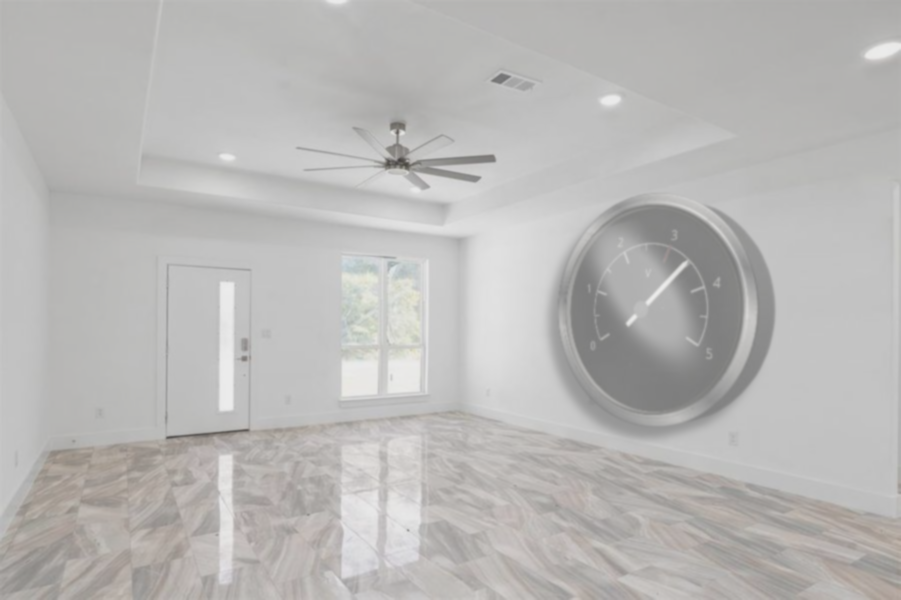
3.5 V
